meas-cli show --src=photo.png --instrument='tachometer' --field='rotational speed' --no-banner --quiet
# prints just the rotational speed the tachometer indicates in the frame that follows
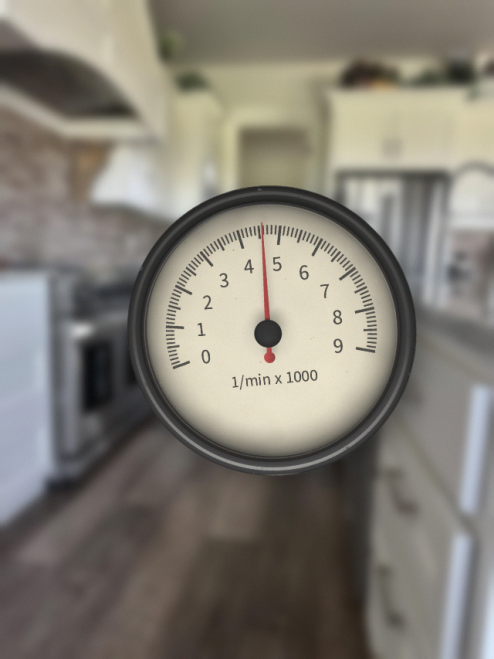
4600 rpm
